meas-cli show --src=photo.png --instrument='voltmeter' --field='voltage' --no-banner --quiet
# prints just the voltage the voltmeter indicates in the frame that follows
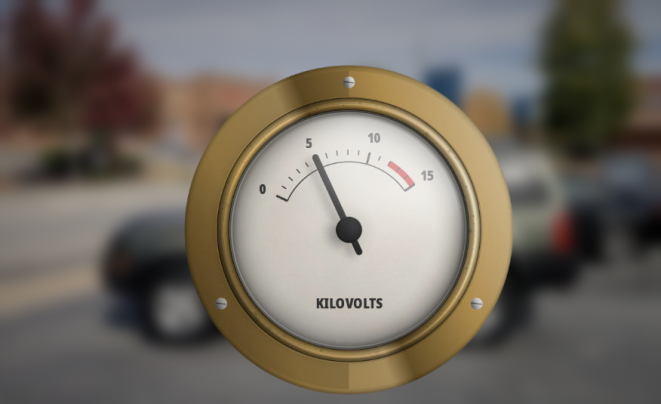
5 kV
